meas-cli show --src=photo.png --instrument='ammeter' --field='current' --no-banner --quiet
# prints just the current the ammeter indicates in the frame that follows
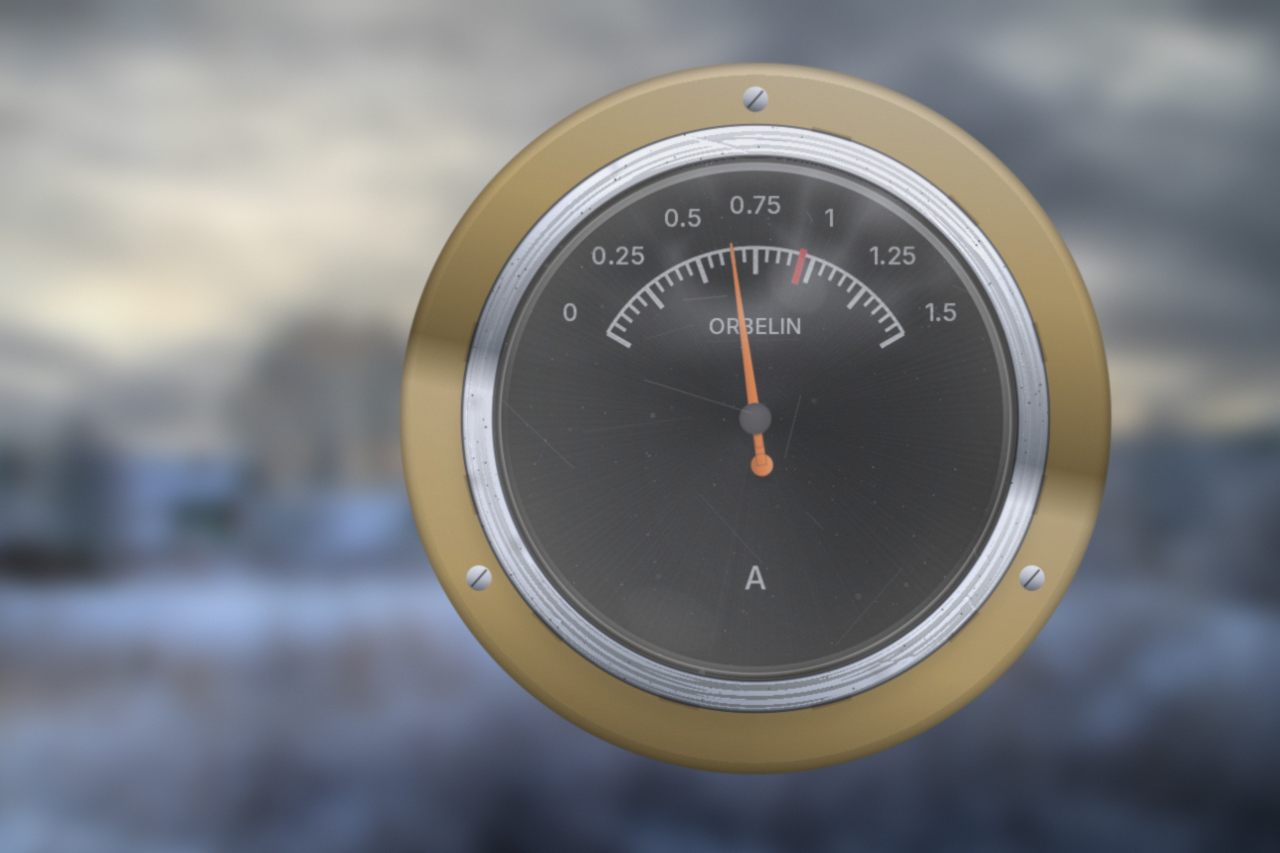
0.65 A
